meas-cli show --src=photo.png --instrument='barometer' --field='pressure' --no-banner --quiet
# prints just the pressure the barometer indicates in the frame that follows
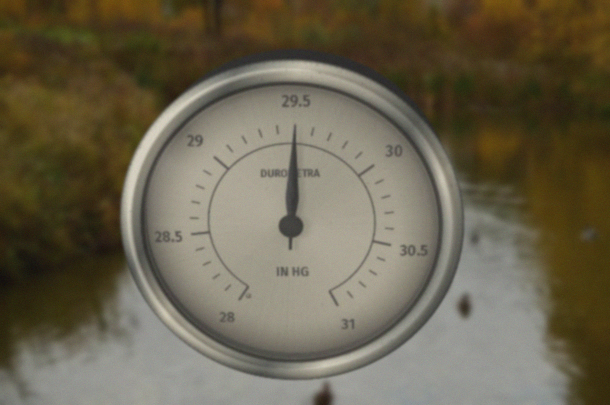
29.5 inHg
